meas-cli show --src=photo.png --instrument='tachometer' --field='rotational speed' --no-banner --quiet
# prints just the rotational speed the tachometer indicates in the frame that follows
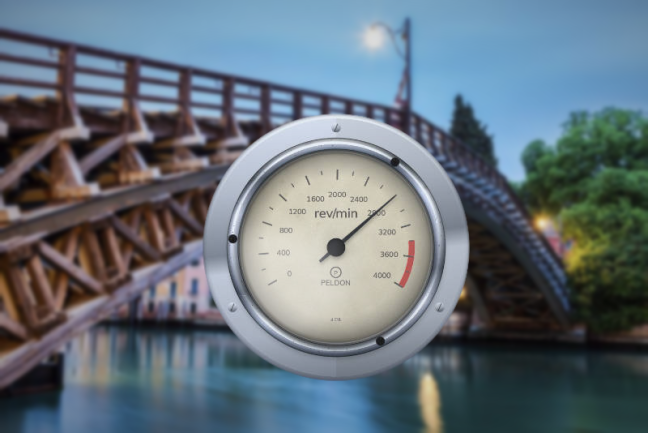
2800 rpm
